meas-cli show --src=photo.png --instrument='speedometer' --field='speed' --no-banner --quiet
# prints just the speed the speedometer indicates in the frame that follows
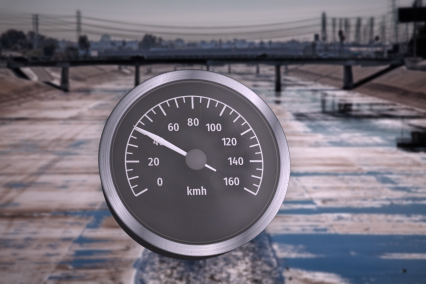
40 km/h
